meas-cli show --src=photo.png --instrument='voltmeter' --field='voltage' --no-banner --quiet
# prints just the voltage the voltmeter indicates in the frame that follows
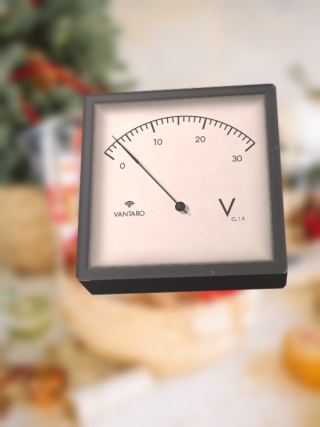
3 V
